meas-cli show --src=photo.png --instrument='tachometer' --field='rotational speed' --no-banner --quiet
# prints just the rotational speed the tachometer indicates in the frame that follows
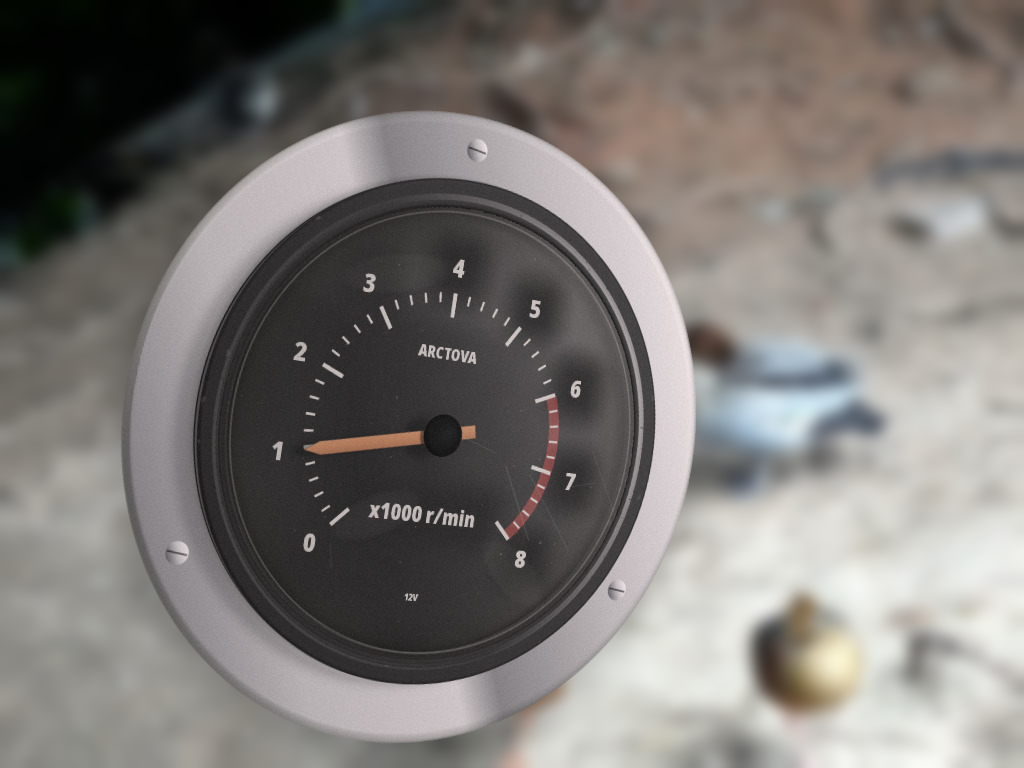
1000 rpm
